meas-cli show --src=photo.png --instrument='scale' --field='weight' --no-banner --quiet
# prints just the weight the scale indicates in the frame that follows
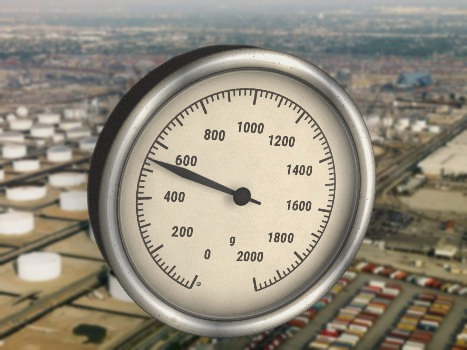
540 g
